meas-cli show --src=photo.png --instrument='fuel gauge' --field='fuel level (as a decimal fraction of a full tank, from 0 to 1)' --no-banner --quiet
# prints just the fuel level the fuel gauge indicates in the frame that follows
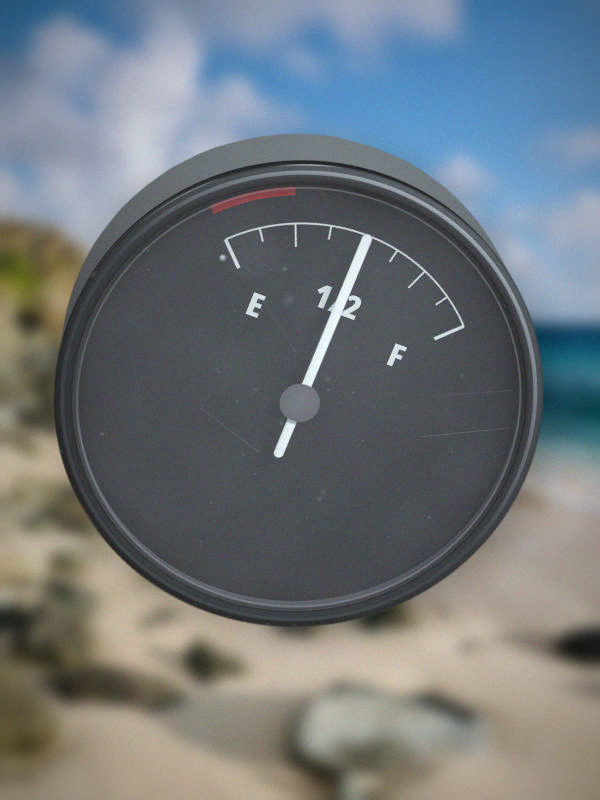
0.5
